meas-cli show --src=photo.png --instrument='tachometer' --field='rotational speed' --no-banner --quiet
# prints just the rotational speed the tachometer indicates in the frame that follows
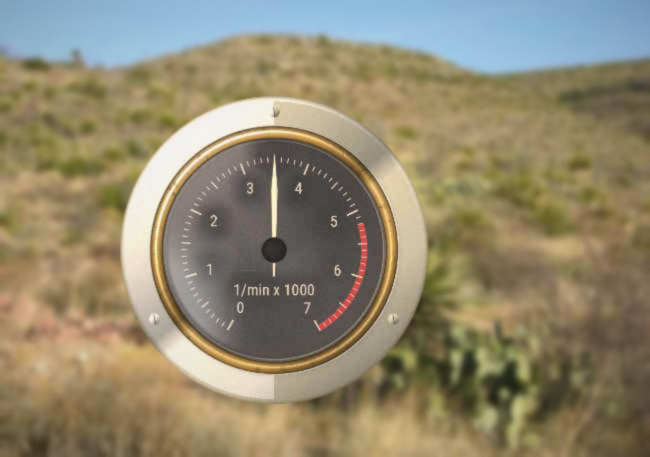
3500 rpm
